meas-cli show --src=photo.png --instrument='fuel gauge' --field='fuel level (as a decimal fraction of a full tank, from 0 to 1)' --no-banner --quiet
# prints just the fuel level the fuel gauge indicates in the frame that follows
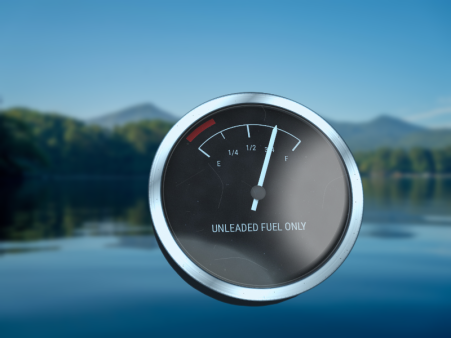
0.75
